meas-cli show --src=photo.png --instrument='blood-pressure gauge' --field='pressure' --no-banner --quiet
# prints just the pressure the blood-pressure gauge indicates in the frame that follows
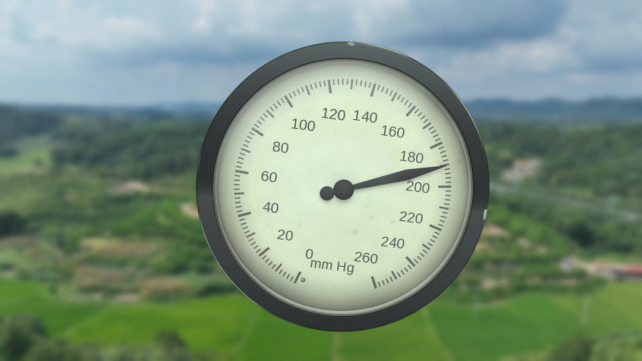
190 mmHg
